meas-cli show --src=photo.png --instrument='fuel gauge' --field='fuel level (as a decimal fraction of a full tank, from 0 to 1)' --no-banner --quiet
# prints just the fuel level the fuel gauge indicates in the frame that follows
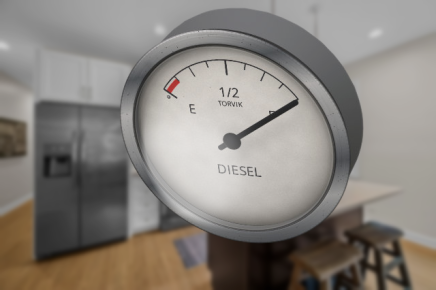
1
